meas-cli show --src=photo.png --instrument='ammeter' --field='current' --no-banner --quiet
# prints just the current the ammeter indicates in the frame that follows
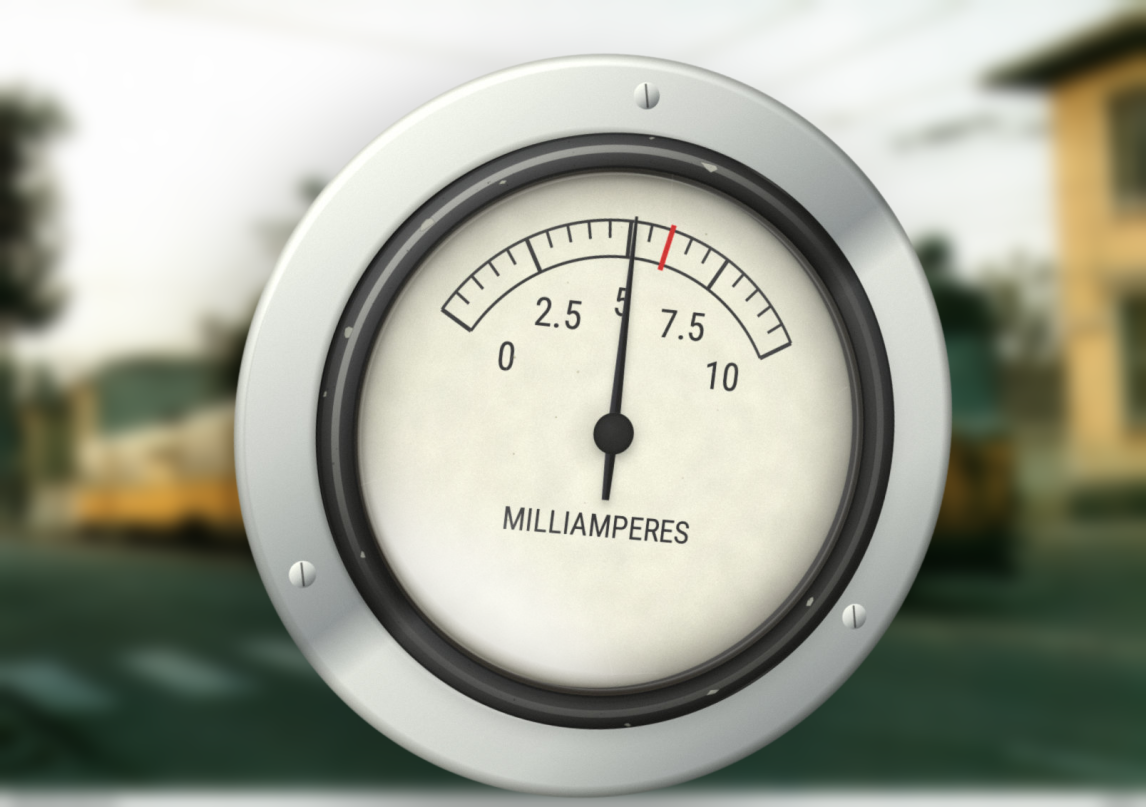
5 mA
